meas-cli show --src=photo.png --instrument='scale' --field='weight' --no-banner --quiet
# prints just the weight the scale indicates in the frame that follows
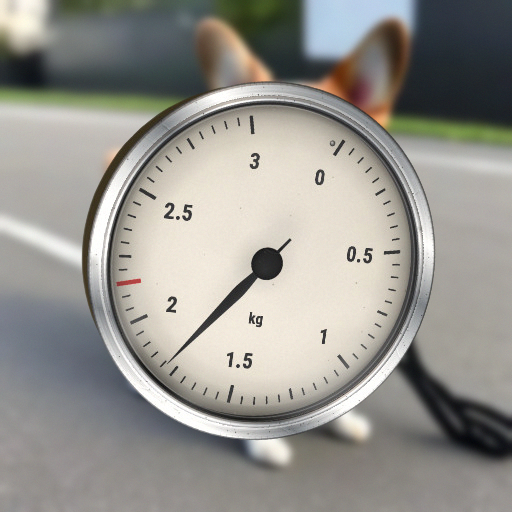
1.8 kg
